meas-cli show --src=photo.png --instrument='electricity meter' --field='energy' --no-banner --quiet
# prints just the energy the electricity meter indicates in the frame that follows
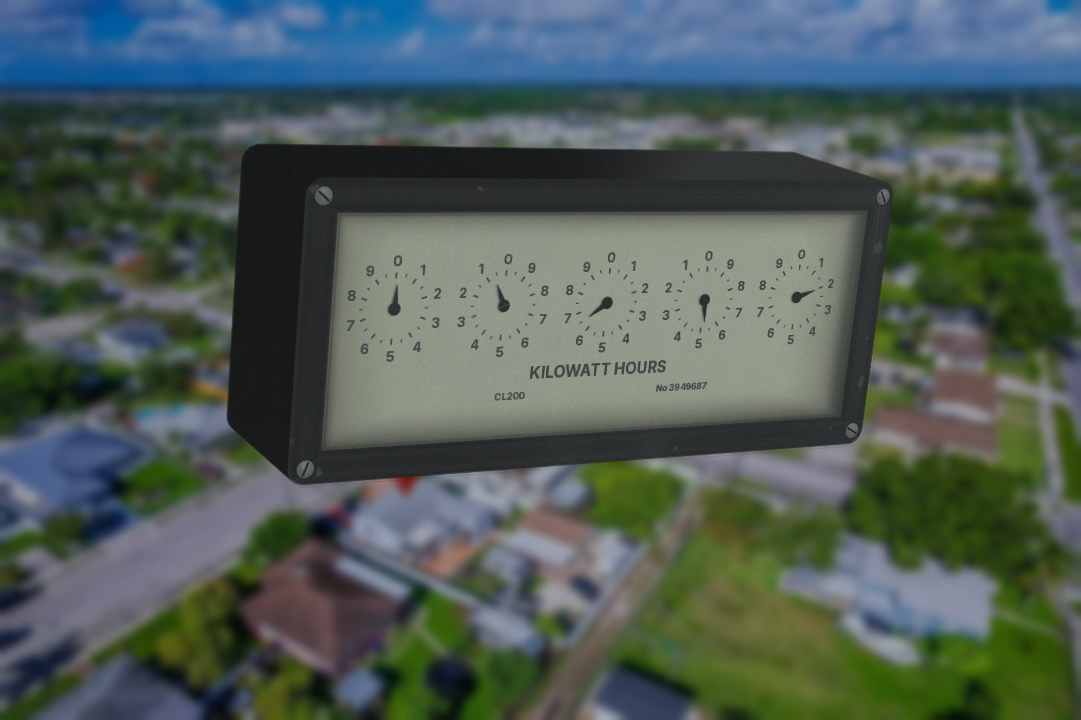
652 kWh
